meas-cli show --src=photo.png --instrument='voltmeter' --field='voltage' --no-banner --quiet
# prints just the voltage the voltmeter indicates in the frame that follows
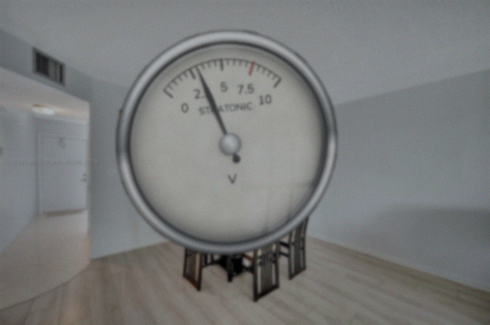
3 V
